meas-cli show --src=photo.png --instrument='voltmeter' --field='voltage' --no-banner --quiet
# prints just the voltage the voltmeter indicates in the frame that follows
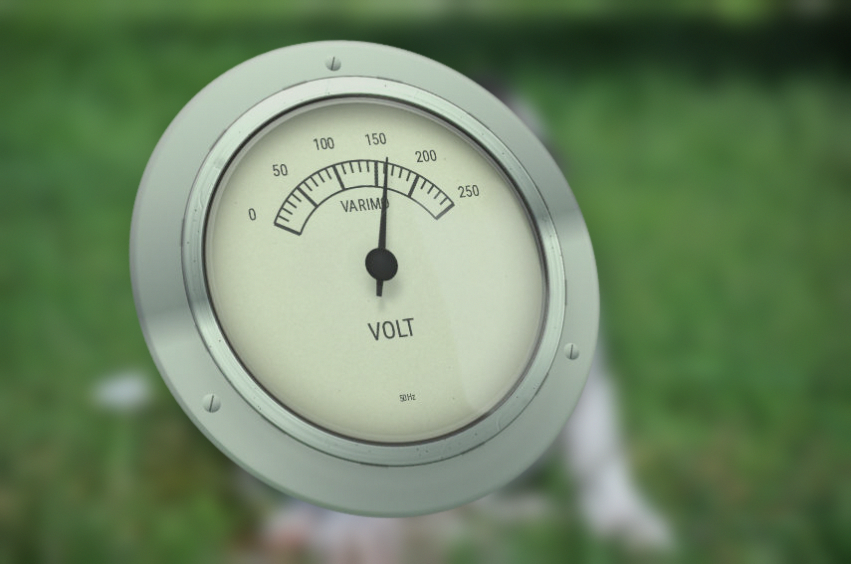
160 V
